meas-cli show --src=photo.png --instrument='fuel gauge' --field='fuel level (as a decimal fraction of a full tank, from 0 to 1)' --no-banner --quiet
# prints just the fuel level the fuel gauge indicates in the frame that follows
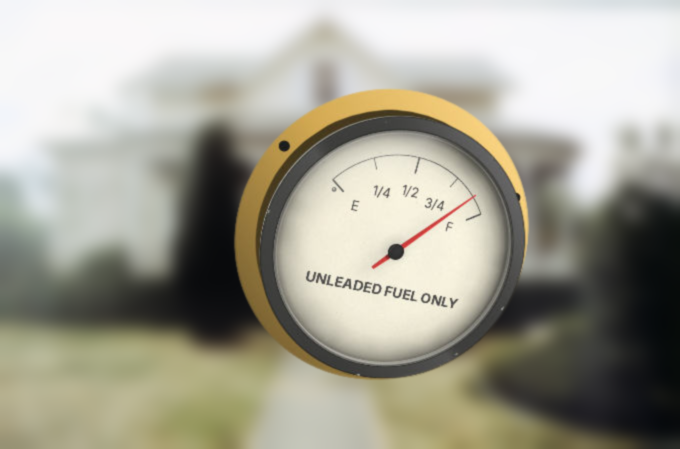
0.875
